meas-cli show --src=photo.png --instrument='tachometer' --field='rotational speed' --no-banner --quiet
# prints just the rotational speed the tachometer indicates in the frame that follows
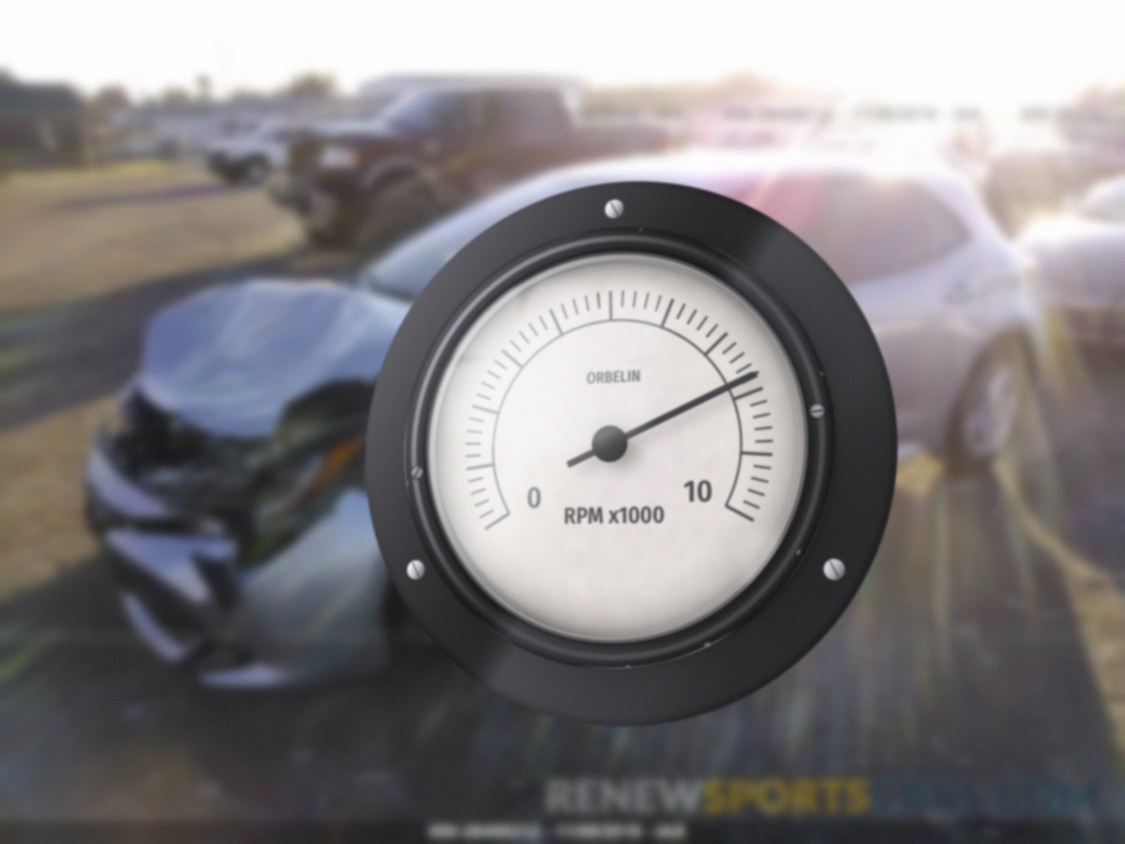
7800 rpm
